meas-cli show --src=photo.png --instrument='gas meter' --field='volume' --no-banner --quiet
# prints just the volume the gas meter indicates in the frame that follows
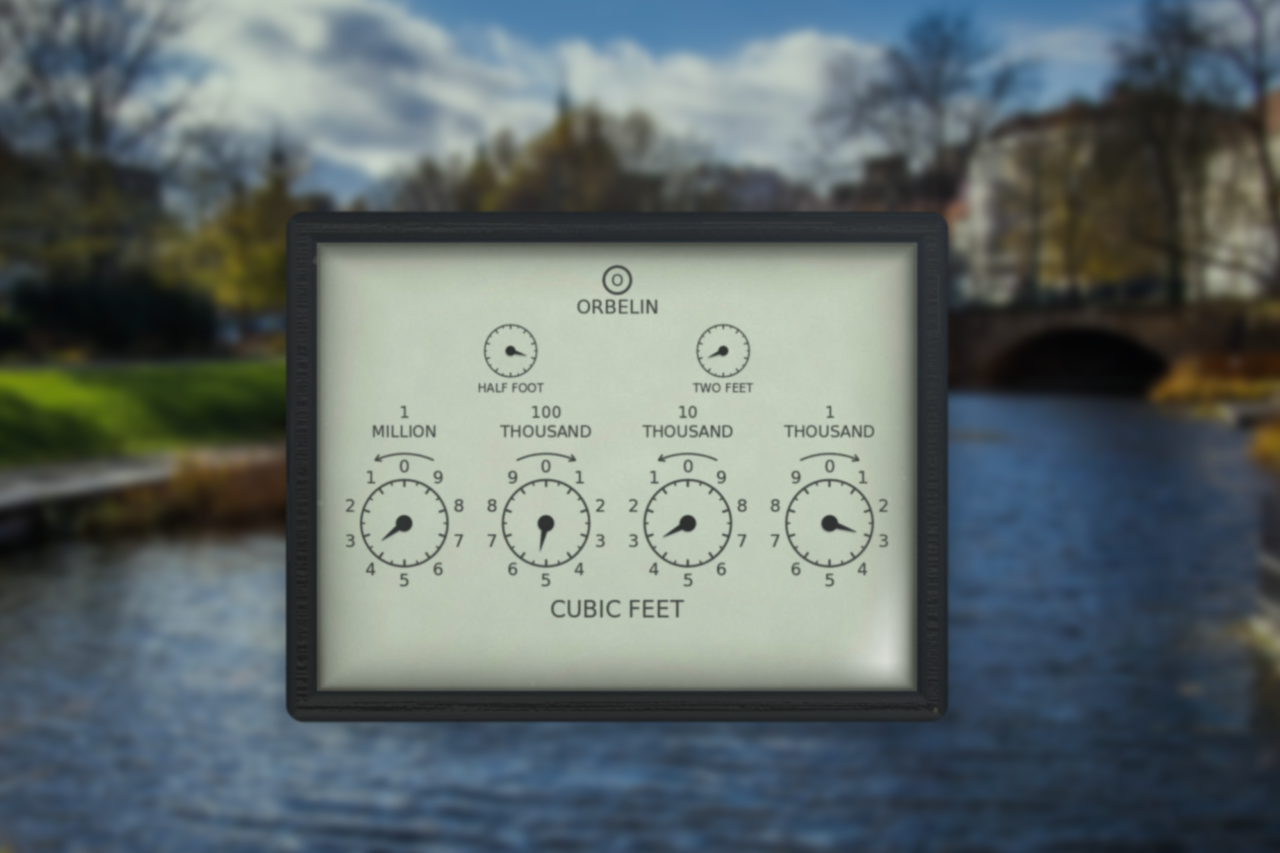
353300 ft³
